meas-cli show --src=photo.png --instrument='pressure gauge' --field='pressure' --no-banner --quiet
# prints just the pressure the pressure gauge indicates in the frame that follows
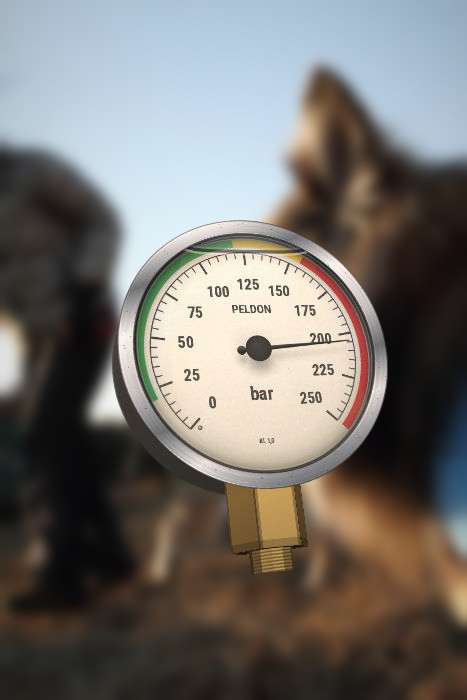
205 bar
